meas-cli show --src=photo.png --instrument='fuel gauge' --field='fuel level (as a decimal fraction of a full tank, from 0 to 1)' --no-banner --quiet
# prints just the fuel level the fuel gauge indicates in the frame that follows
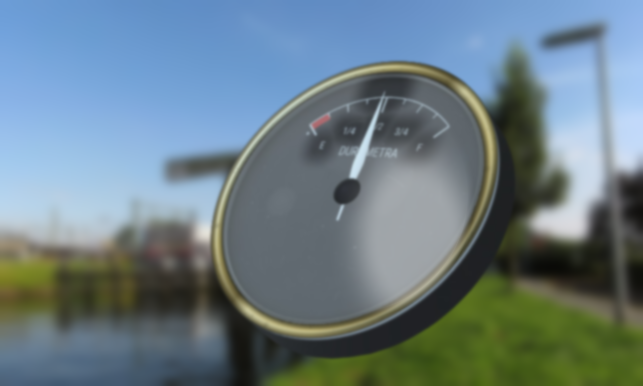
0.5
